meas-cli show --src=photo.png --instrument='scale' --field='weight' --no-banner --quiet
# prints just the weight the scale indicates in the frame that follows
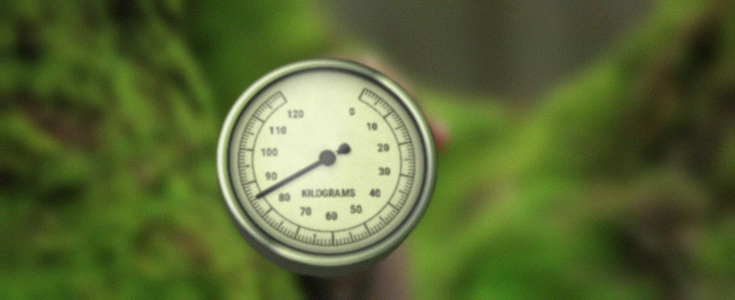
85 kg
